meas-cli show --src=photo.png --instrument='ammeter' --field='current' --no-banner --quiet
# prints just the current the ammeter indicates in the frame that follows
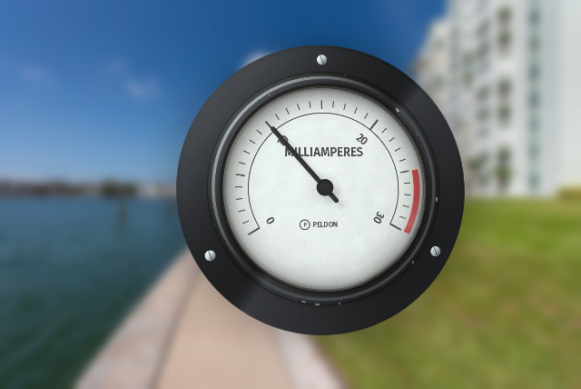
10 mA
